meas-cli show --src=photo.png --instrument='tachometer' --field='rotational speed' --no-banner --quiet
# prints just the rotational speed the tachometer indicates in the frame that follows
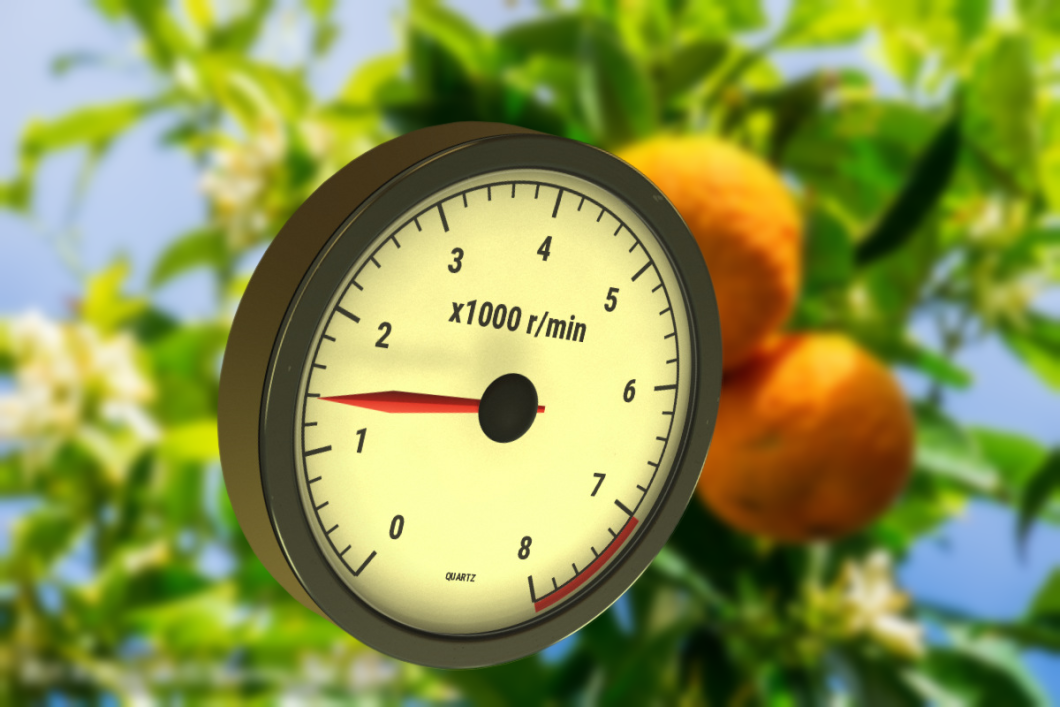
1400 rpm
